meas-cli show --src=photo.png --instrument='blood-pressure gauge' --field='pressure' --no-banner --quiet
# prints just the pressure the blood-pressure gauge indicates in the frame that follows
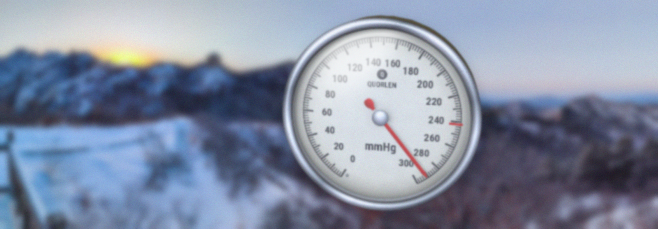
290 mmHg
